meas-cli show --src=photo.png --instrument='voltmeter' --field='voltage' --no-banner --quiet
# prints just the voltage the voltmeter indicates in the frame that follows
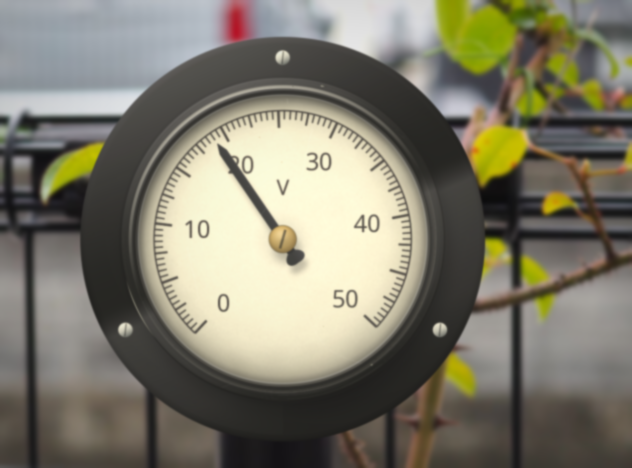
19 V
